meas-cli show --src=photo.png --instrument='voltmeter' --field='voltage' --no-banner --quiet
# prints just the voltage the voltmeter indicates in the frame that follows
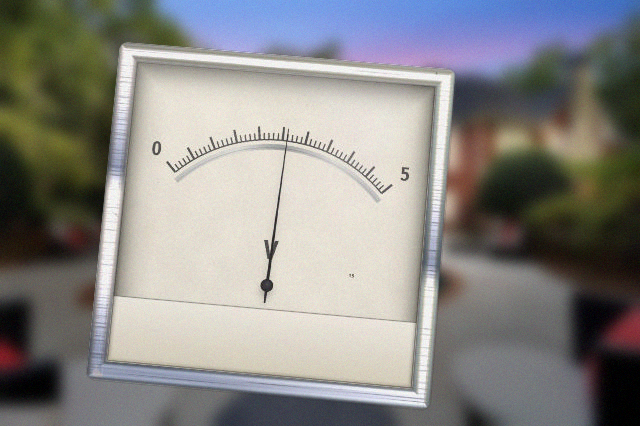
2.6 V
